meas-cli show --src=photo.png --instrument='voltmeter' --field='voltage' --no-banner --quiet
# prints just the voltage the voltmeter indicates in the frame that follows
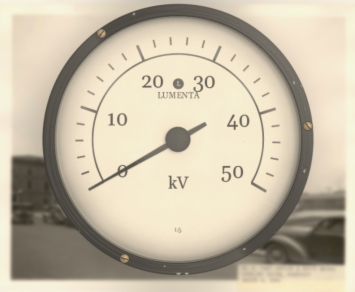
0 kV
